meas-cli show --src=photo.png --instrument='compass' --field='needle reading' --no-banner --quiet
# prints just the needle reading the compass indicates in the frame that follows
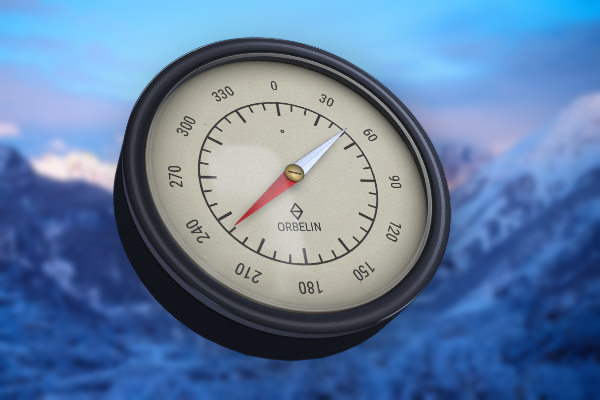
230 °
